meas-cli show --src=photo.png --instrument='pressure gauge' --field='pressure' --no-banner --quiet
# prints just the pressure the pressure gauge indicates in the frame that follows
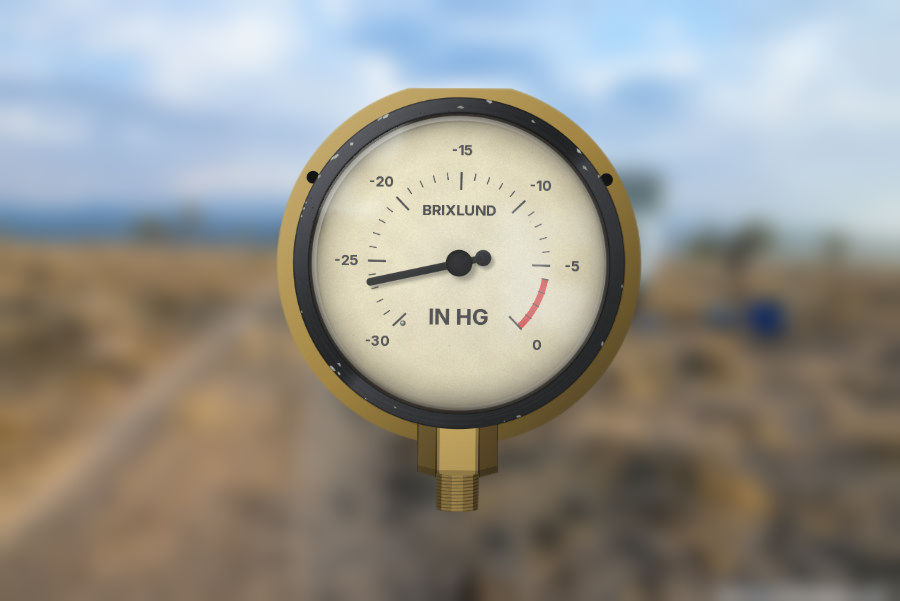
-26.5 inHg
